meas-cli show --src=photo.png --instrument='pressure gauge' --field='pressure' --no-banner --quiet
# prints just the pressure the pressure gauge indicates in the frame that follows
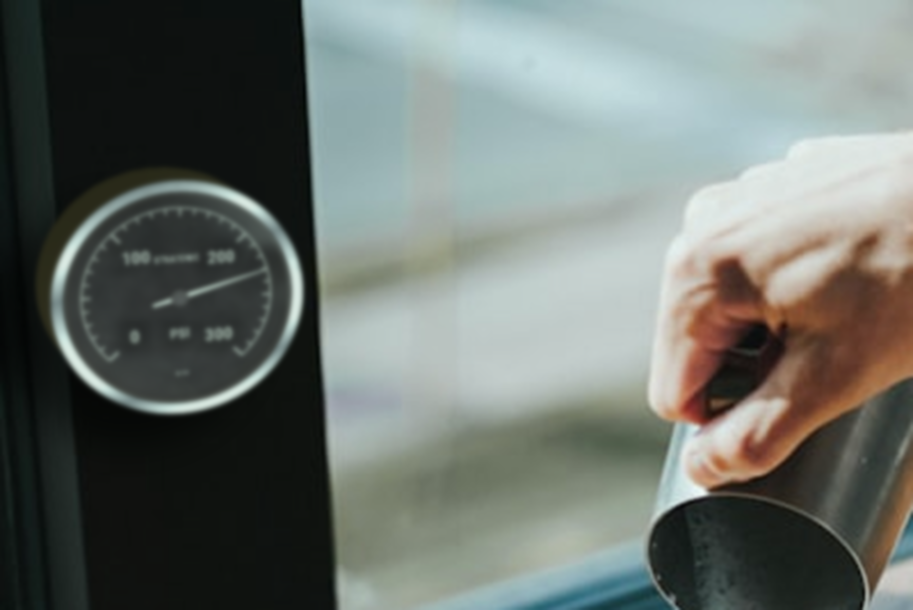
230 psi
